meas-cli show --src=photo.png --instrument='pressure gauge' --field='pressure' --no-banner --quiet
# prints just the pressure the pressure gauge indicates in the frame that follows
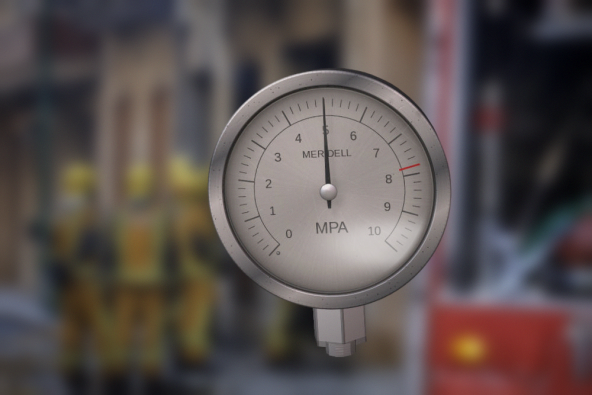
5 MPa
